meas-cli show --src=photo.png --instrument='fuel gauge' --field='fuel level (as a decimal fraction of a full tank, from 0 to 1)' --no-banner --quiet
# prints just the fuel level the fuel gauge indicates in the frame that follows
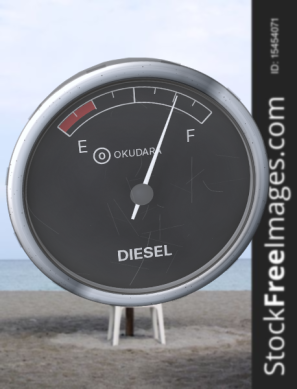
0.75
